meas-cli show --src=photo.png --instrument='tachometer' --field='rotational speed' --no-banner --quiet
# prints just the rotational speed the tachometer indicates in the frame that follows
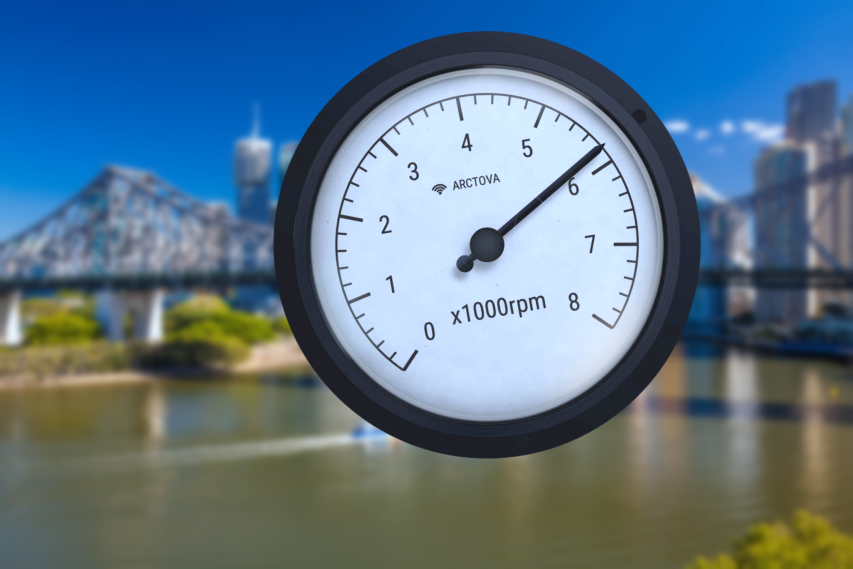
5800 rpm
